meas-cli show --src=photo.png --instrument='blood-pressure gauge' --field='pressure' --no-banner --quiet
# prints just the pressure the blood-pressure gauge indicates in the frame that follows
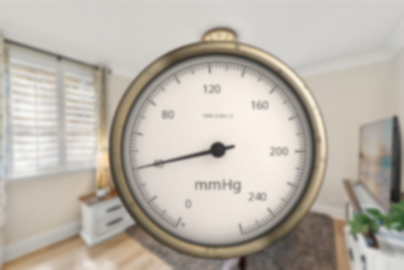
40 mmHg
